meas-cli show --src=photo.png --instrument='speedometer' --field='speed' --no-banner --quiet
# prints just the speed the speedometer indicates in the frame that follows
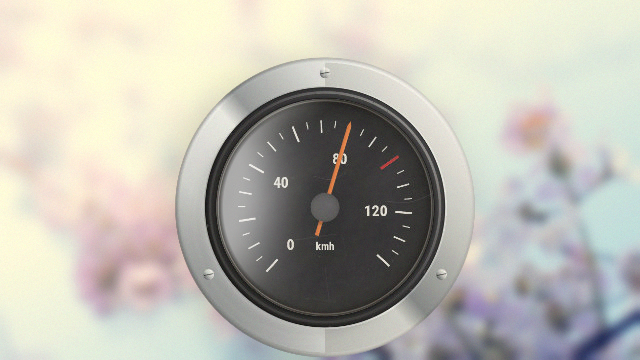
80 km/h
